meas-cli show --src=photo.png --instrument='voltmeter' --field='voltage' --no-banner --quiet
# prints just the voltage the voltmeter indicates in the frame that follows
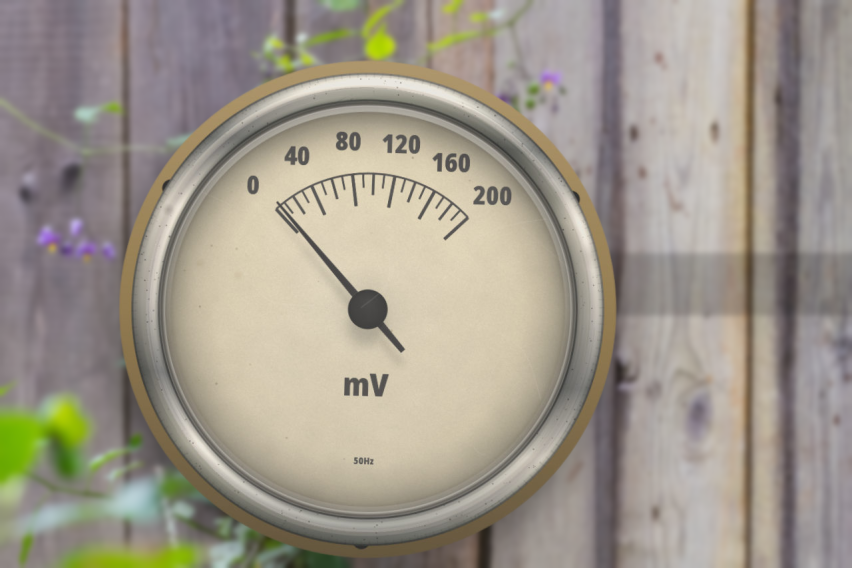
5 mV
